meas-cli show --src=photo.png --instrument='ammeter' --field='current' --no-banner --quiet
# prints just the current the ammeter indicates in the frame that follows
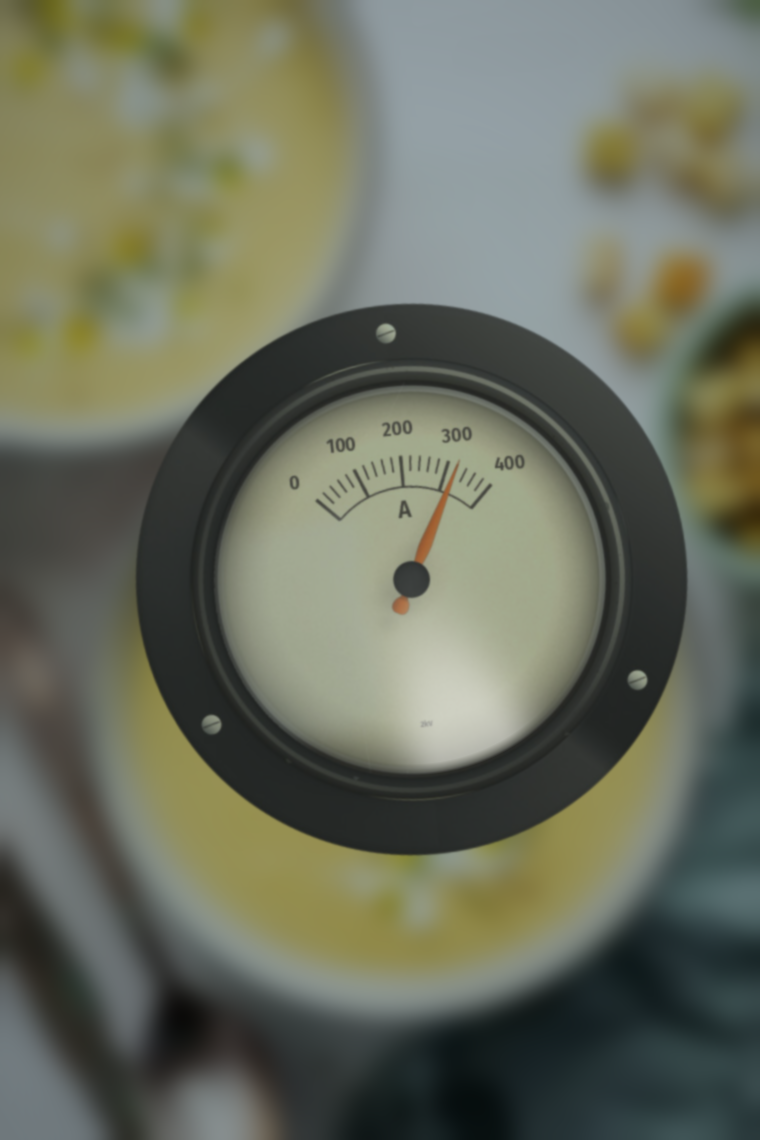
320 A
